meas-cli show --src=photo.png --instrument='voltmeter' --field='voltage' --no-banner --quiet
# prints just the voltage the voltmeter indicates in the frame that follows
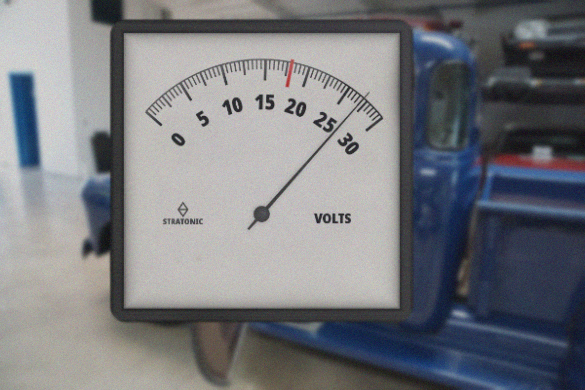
27 V
